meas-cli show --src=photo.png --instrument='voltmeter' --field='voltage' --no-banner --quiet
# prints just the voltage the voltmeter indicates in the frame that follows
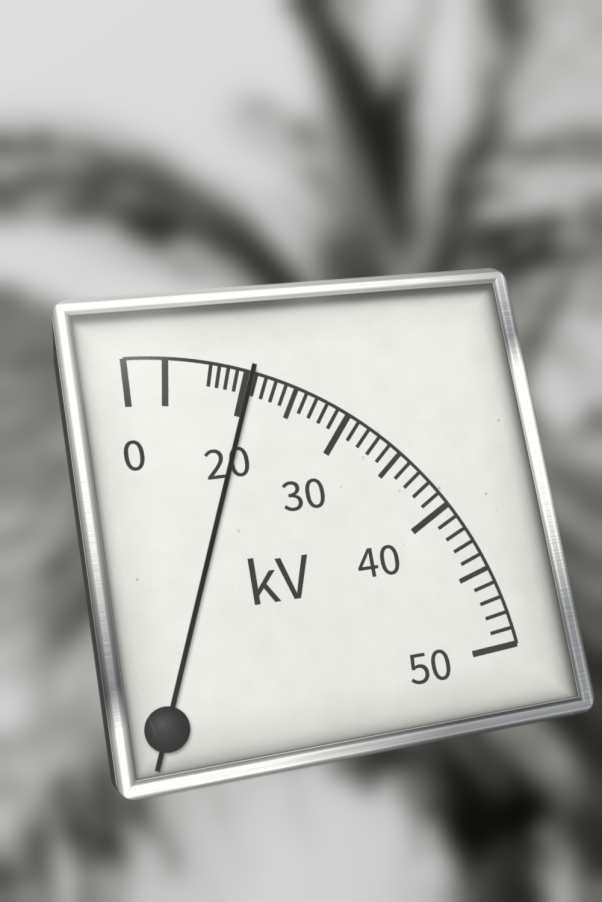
20.5 kV
